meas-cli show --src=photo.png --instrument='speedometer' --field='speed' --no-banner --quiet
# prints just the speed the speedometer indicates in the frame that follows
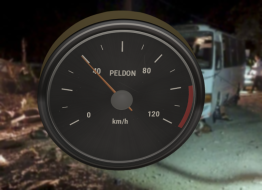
40 km/h
